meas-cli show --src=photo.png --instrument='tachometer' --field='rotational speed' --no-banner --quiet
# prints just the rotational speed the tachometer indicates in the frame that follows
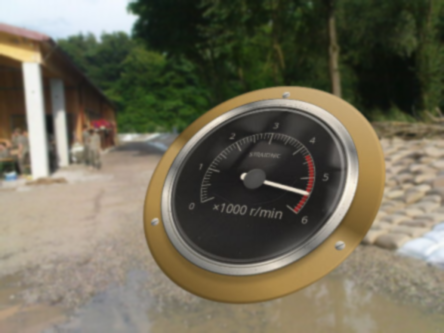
5500 rpm
